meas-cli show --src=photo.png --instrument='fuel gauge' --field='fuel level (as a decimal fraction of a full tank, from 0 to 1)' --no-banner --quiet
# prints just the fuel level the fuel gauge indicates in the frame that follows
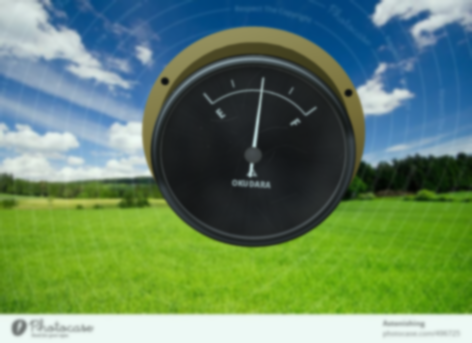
0.5
